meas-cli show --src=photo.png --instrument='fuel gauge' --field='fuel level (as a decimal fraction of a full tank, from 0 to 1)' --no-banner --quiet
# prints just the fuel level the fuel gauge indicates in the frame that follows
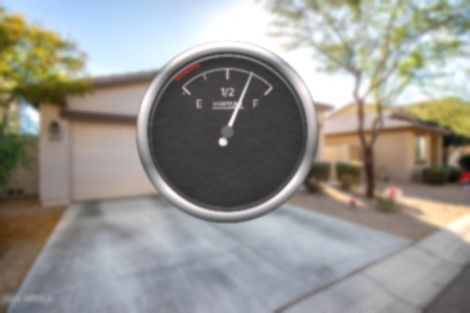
0.75
